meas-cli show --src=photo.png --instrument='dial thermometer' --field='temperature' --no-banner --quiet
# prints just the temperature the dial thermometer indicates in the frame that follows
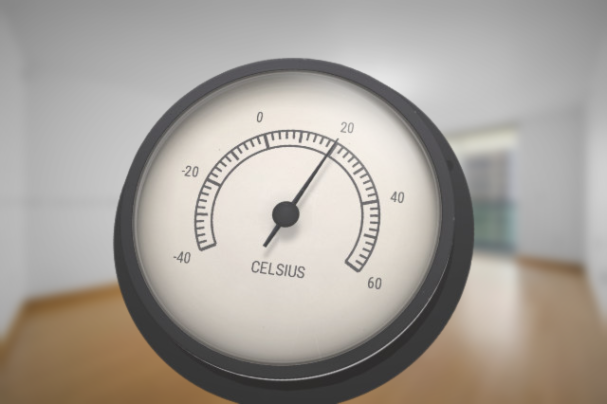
20 °C
